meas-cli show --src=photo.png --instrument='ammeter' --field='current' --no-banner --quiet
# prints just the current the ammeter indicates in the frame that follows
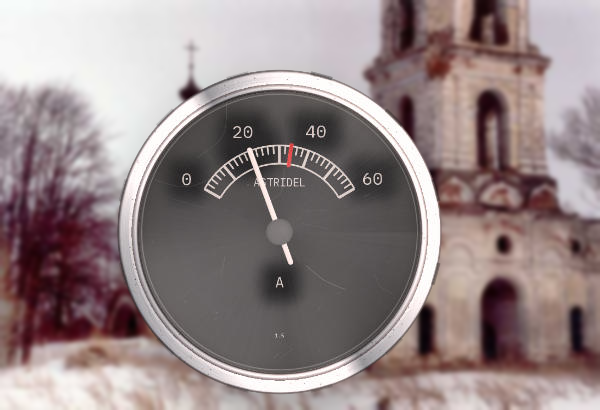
20 A
